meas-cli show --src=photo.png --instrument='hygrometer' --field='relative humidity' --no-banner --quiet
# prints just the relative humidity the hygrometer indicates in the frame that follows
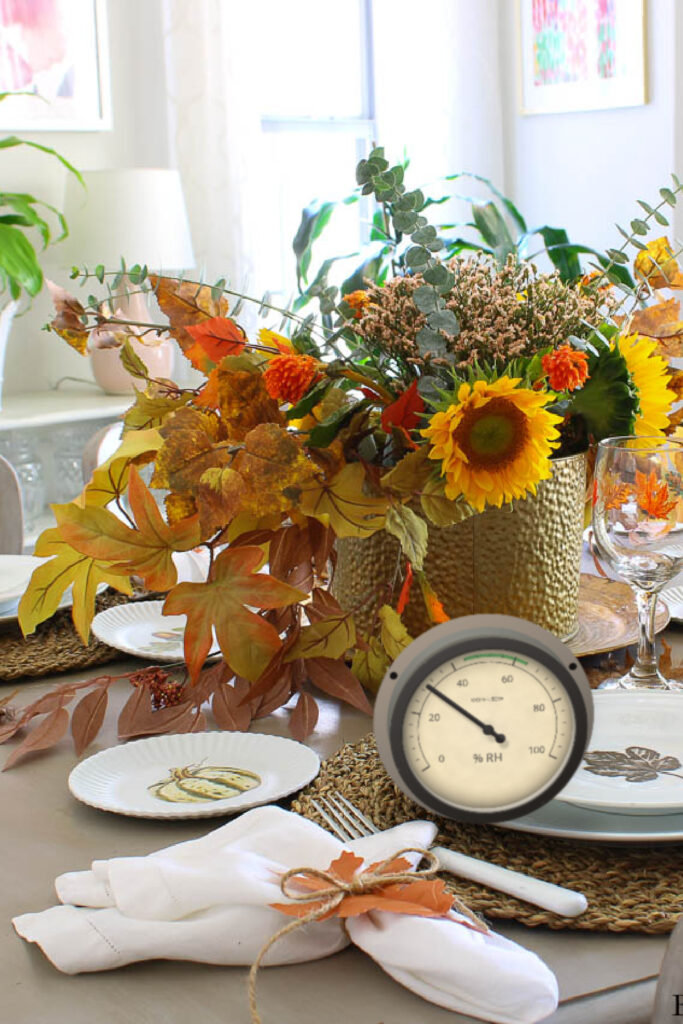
30 %
